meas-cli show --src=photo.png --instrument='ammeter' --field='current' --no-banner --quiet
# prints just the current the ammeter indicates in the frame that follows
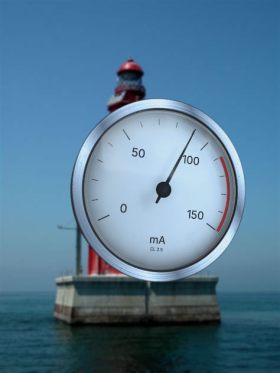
90 mA
